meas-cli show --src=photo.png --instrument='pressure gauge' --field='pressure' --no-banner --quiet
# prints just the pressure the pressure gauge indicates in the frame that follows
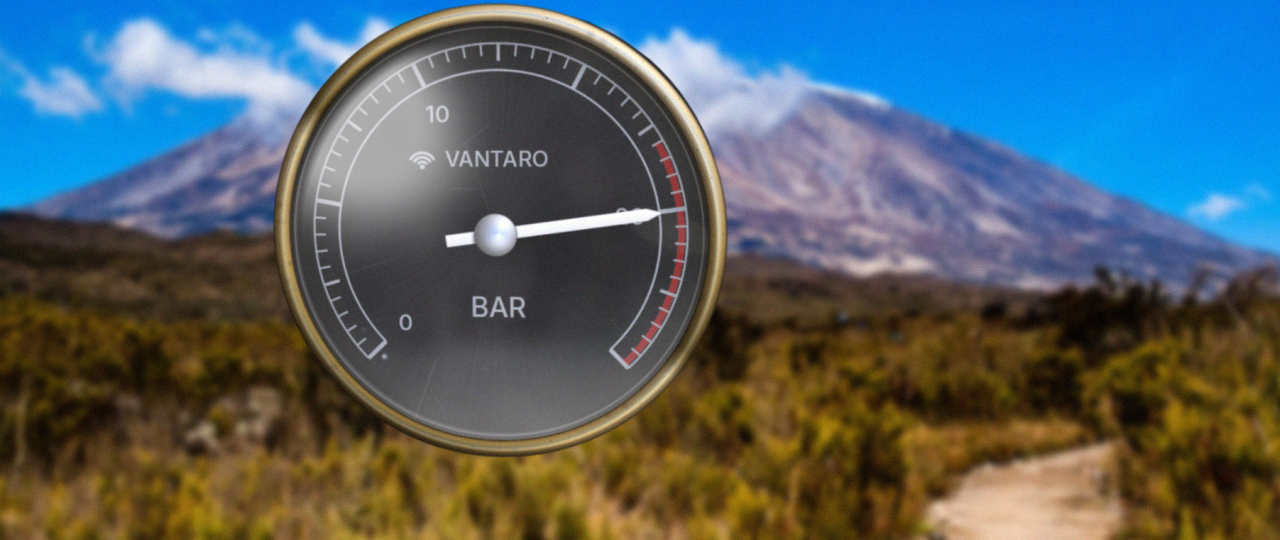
20 bar
